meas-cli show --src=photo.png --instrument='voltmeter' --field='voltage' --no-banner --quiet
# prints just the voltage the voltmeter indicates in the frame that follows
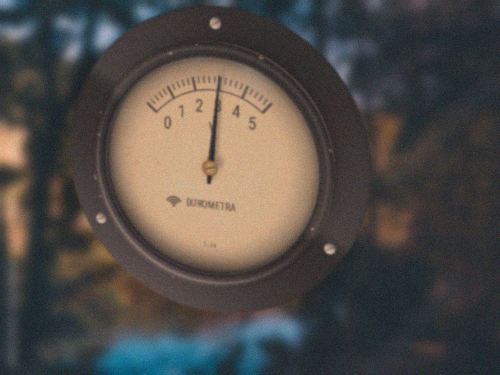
3 V
